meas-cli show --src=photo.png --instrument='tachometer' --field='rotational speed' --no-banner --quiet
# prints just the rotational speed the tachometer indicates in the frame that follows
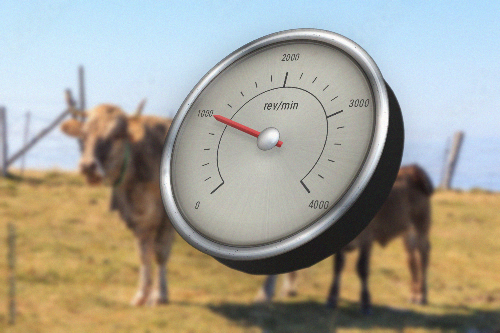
1000 rpm
